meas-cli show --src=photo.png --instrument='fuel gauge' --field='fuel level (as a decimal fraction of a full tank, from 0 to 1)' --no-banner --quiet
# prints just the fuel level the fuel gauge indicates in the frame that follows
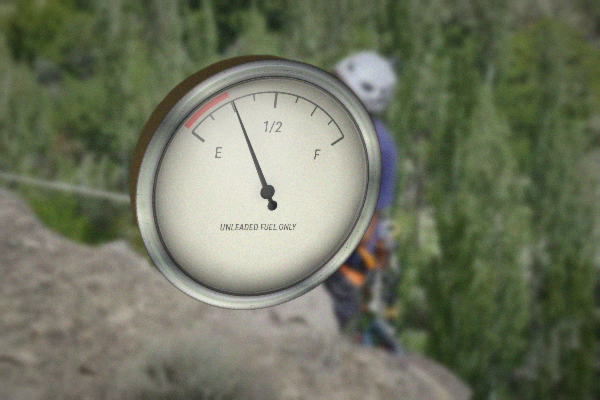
0.25
